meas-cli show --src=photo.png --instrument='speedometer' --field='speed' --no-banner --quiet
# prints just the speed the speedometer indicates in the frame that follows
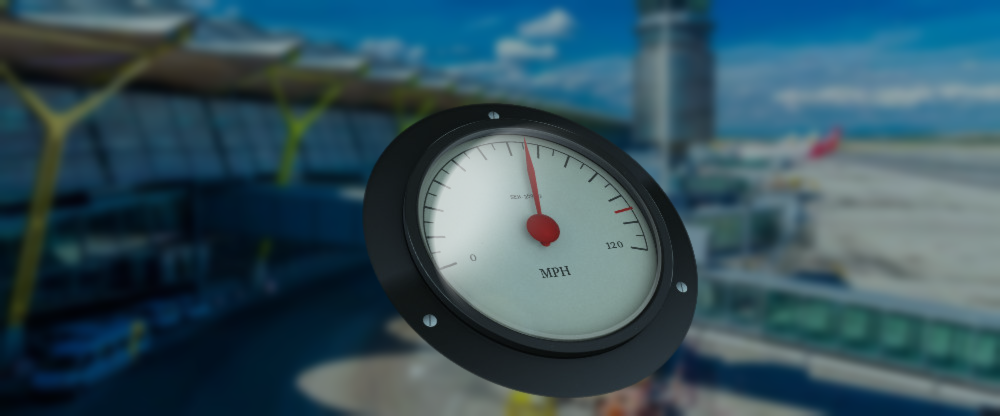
65 mph
